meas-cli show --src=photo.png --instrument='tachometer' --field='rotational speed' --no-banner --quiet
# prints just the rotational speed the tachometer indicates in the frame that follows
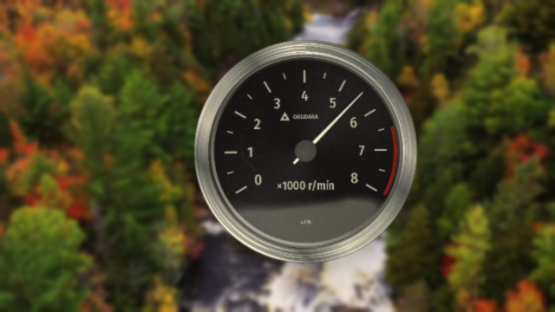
5500 rpm
